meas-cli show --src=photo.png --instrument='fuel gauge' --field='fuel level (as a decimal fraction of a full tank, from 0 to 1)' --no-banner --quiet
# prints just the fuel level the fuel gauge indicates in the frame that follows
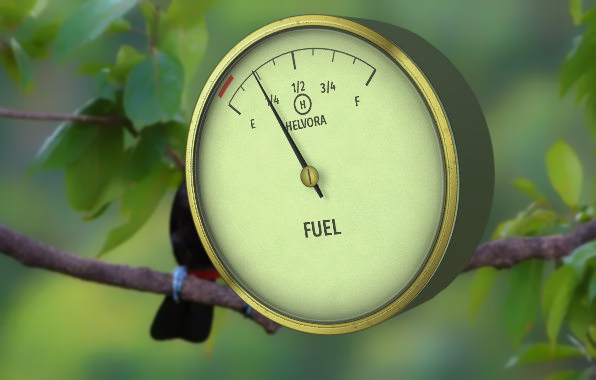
0.25
